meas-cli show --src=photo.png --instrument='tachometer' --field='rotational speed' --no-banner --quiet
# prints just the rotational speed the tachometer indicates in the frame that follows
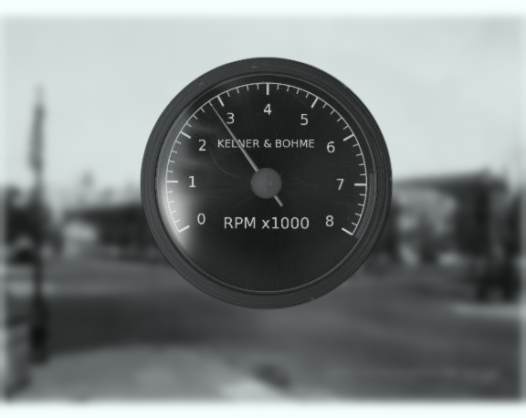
2800 rpm
